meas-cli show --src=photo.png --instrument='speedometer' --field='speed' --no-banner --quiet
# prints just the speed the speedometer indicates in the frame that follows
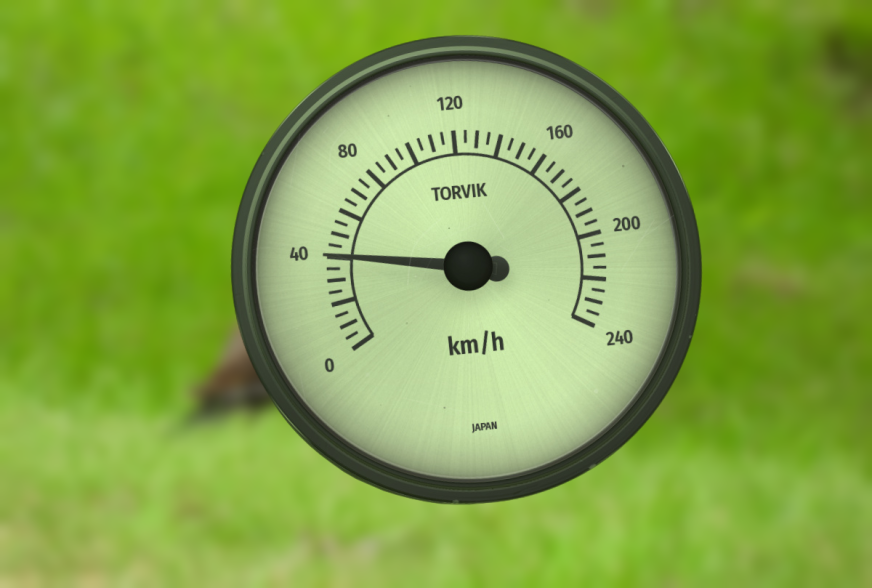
40 km/h
